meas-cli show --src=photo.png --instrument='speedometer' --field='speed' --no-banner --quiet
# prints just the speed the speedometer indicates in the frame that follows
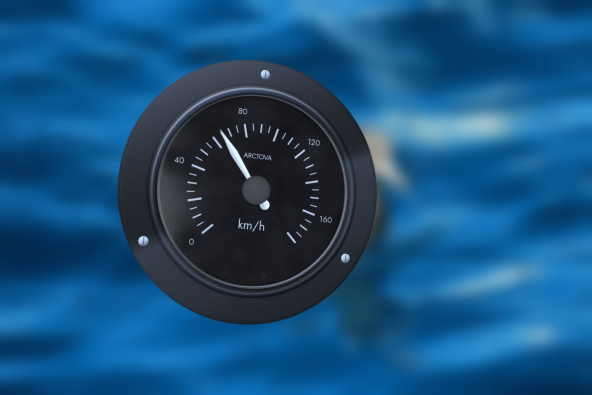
65 km/h
